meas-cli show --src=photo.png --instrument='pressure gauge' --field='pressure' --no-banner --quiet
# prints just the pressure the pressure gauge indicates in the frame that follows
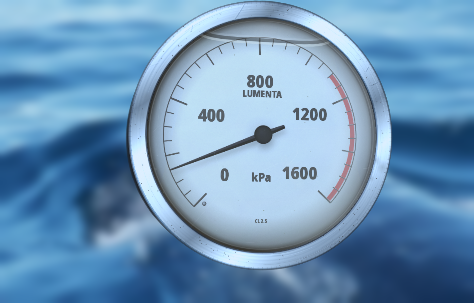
150 kPa
